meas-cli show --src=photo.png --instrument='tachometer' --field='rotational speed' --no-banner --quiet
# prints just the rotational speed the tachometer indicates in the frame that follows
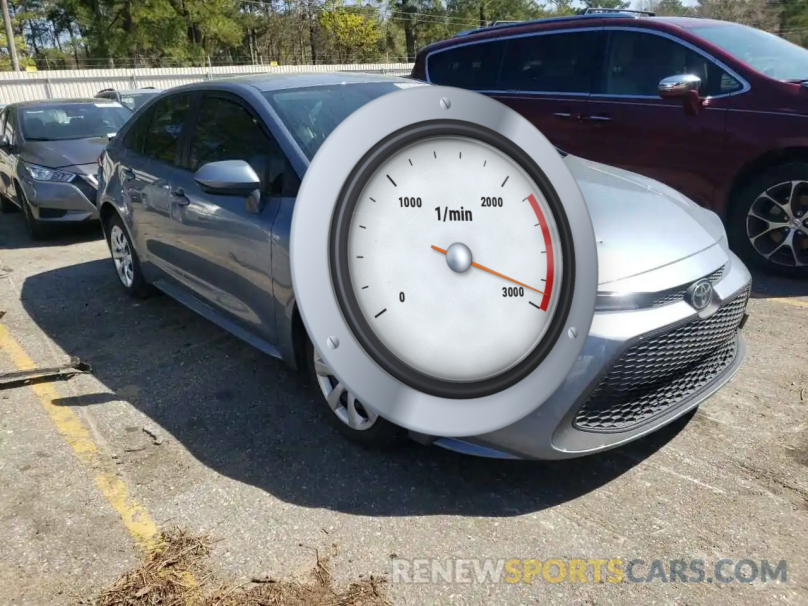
2900 rpm
